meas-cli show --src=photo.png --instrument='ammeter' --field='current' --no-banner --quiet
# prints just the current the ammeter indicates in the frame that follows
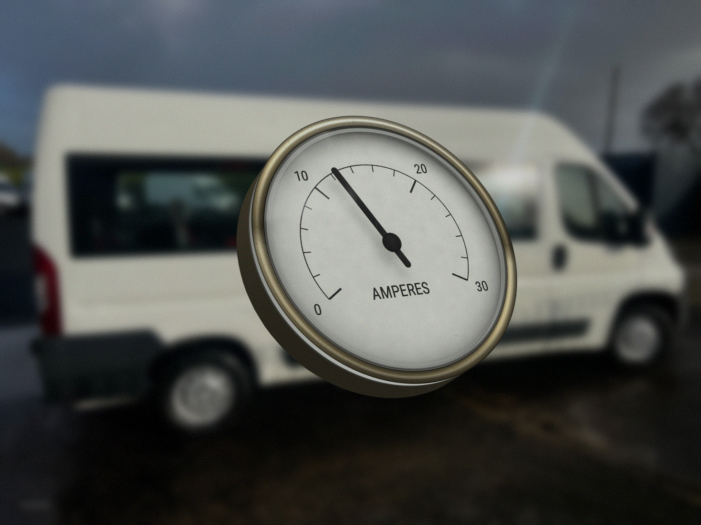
12 A
